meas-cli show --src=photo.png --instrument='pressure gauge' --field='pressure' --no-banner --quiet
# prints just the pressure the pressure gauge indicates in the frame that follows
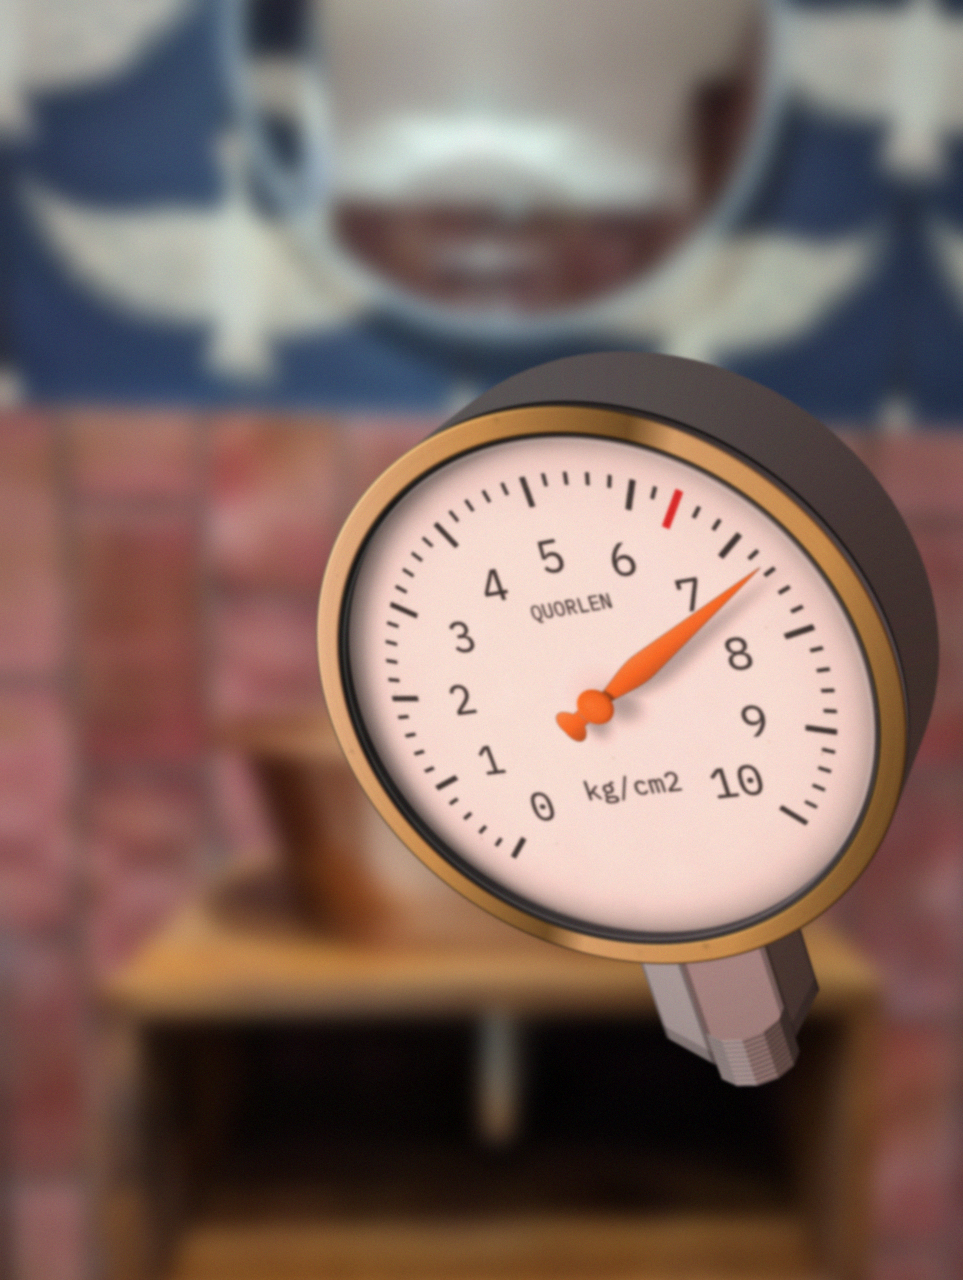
7.3 kg/cm²
